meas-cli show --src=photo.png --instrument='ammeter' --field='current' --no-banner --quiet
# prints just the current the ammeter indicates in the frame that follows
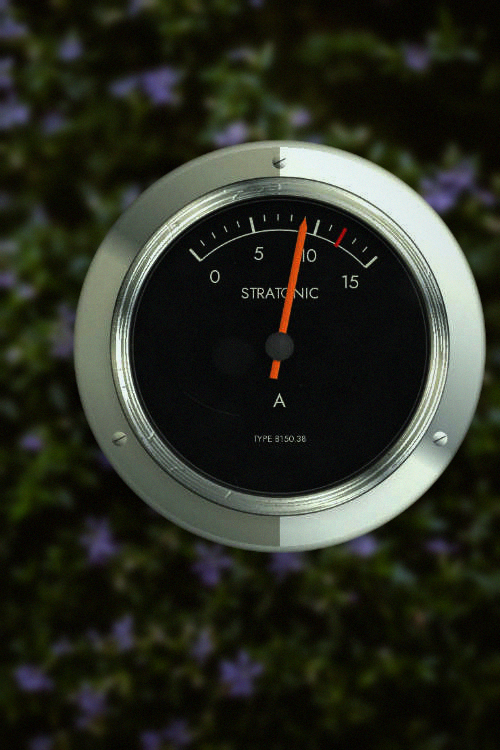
9 A
